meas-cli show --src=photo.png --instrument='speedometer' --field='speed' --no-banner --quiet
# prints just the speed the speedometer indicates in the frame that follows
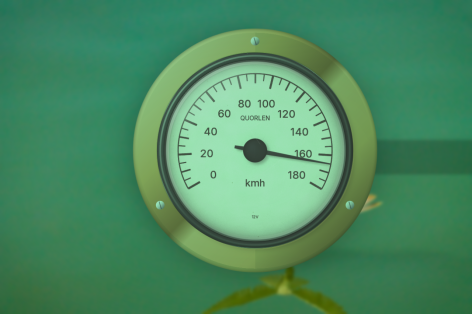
165 km/h
